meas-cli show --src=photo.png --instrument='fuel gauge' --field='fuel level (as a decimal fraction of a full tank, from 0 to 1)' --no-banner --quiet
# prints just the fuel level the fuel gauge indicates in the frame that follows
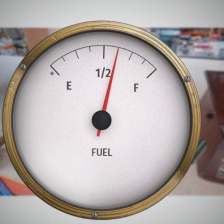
0.625
